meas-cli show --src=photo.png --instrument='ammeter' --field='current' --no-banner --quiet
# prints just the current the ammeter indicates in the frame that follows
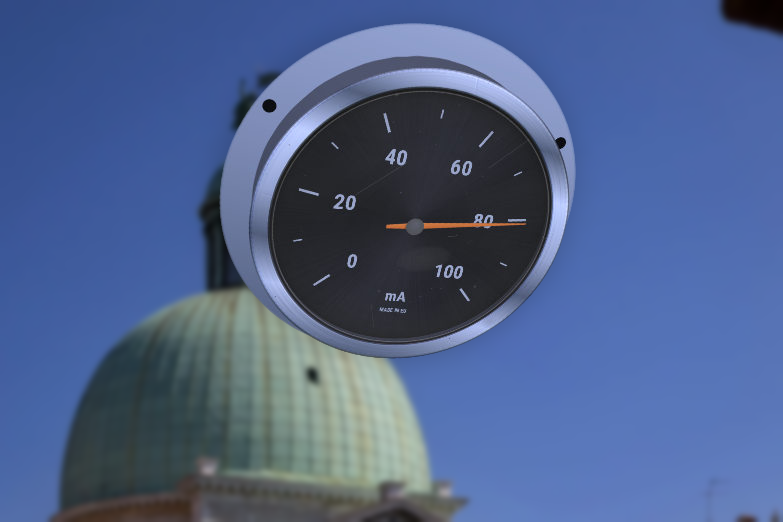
80 mA
